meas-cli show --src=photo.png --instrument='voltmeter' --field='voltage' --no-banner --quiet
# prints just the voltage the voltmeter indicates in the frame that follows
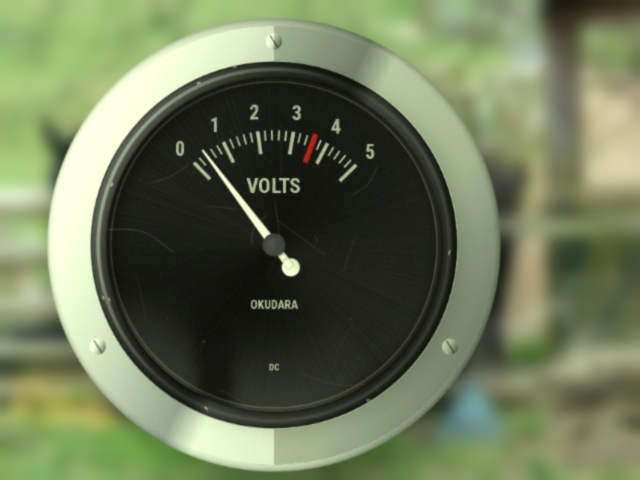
0.4 V
